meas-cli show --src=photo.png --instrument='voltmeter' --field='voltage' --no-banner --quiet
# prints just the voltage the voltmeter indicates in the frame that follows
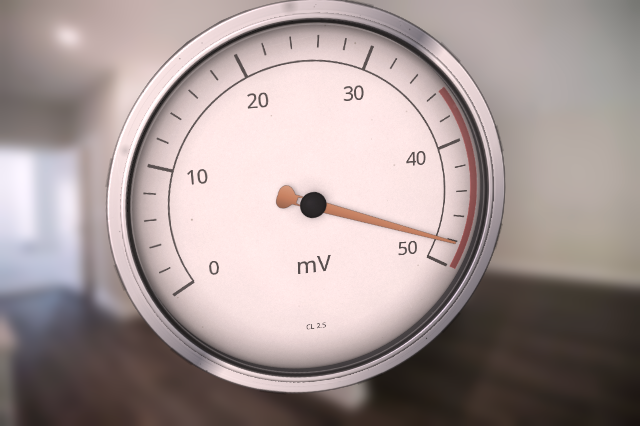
48 mV
